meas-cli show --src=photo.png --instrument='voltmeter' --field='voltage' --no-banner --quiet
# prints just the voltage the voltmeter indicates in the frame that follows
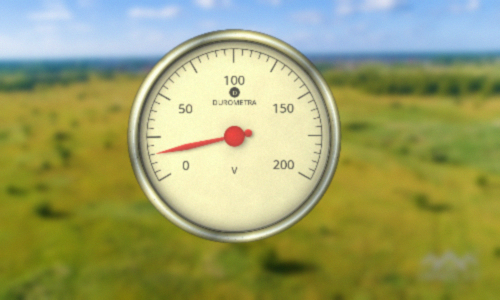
15 V
